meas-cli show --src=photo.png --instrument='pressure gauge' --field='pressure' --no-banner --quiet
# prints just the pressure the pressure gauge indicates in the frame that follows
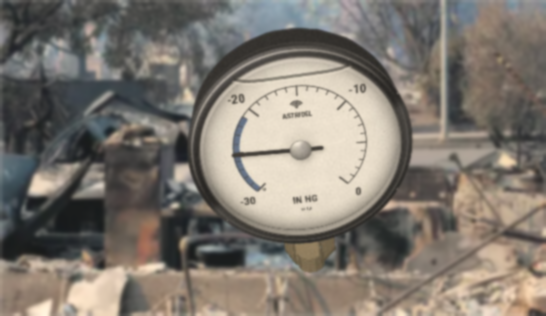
-25 inHg
